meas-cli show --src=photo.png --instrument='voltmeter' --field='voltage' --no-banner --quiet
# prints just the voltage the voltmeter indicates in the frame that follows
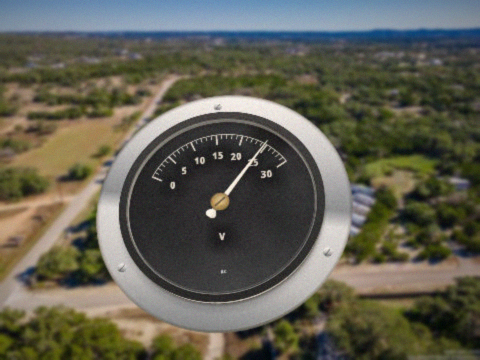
25 V
